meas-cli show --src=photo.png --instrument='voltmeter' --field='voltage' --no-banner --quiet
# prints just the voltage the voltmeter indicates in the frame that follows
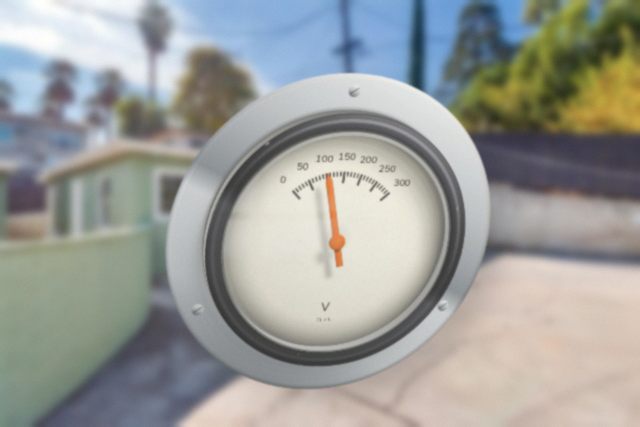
100 V
